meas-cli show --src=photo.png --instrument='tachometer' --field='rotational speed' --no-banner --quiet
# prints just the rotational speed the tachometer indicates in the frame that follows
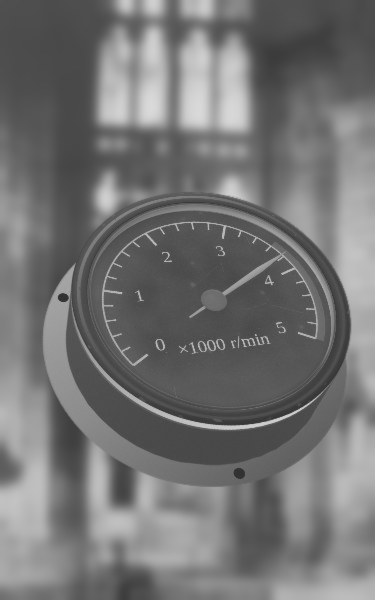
3800 rpm
